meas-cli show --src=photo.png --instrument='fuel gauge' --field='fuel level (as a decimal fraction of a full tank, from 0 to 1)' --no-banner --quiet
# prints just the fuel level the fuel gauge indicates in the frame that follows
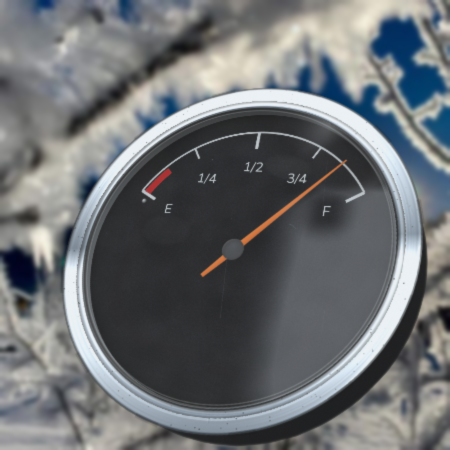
0.875
